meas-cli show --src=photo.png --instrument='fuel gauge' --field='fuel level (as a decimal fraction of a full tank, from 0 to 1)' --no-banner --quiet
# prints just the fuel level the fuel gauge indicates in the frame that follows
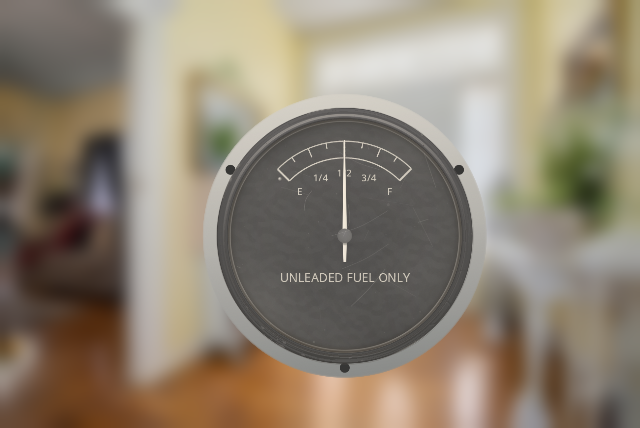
0.5
